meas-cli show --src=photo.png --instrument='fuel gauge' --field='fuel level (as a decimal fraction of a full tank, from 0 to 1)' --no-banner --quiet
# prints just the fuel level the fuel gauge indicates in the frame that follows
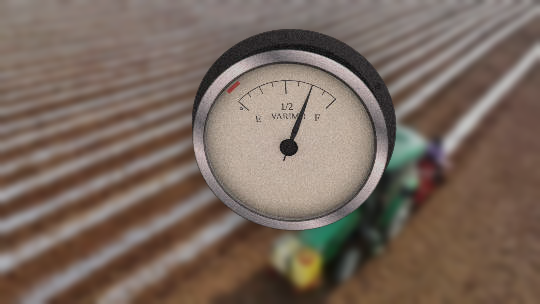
0.75
